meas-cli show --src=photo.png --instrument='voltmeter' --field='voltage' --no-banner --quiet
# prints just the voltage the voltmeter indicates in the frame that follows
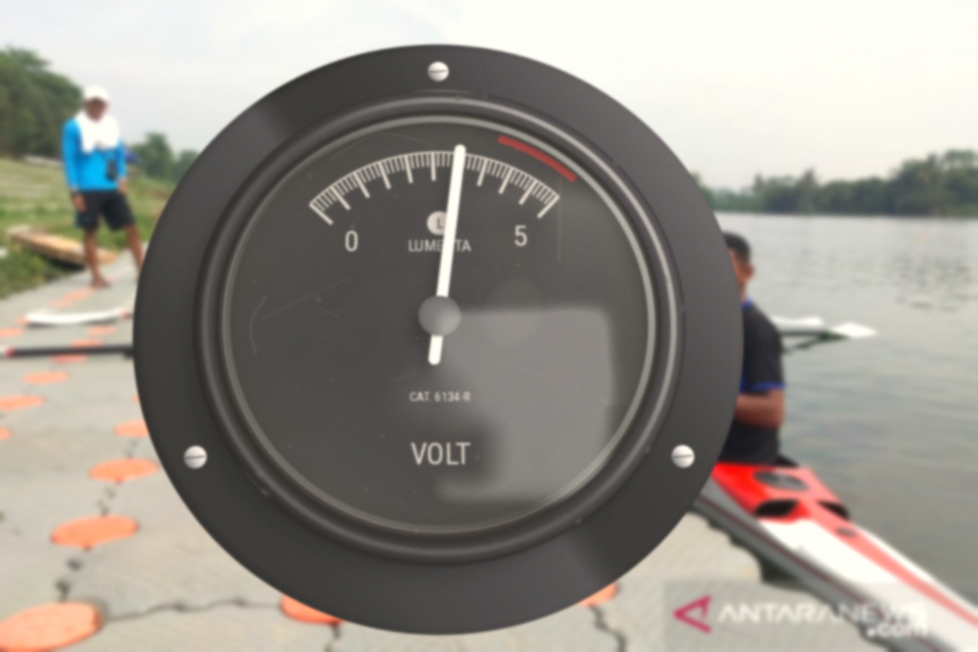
3 V
